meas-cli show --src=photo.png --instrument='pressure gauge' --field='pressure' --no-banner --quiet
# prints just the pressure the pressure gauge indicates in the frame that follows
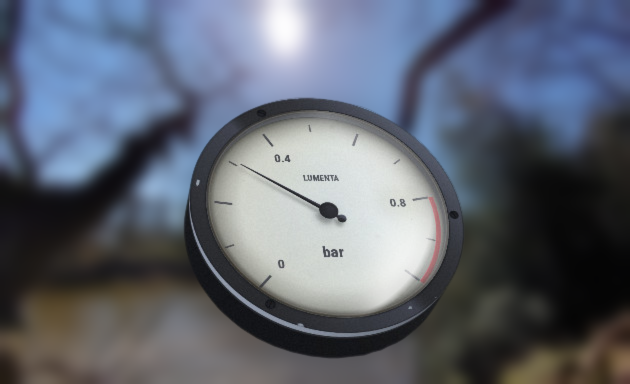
0.3 bar
